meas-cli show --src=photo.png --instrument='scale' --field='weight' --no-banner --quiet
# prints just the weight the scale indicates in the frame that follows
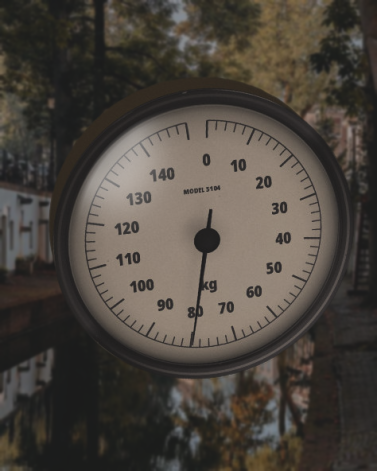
80 kg
